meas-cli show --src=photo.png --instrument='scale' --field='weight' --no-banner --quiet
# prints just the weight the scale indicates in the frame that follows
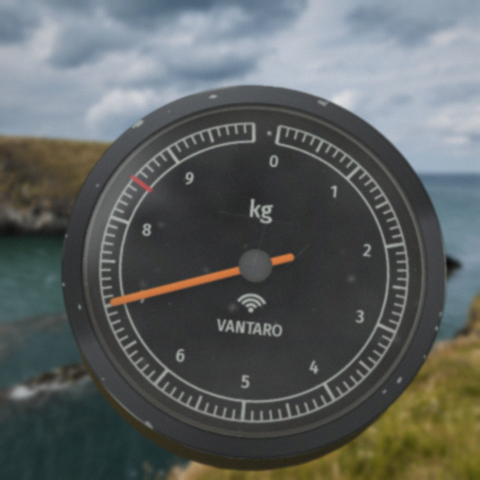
7 kg
